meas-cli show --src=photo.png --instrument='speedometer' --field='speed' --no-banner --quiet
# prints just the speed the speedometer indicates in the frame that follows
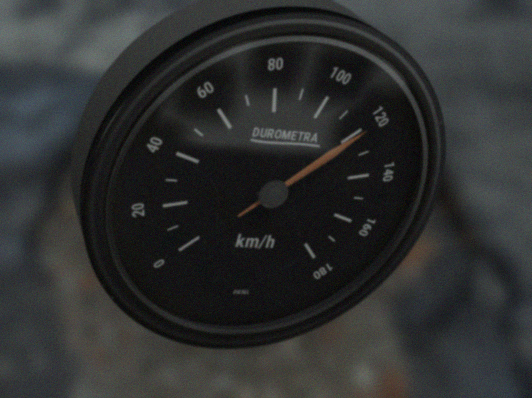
120 km/h
